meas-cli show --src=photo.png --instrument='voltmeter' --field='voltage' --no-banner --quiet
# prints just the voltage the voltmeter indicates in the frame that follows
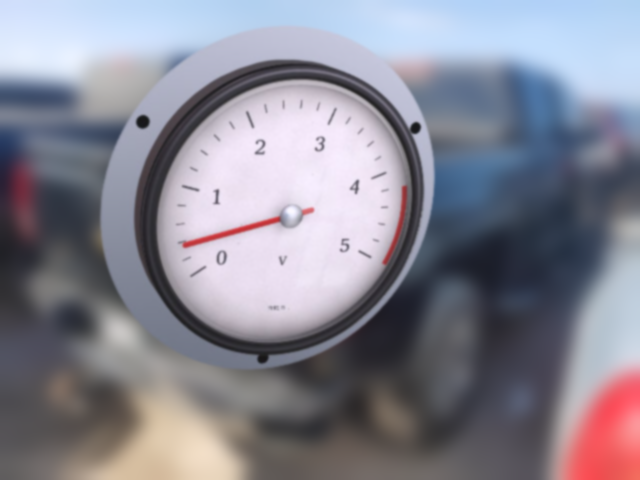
0.4 V
